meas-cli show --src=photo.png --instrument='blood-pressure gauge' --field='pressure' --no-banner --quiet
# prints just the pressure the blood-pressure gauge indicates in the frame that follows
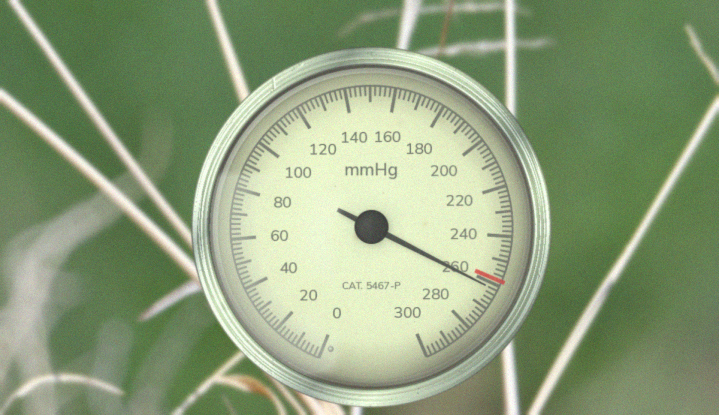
262 mmHg
